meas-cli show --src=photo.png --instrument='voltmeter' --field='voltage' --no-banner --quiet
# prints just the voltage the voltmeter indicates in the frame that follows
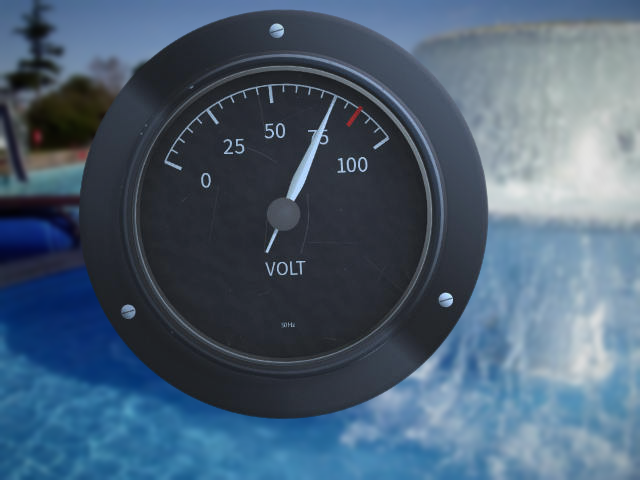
75 V
